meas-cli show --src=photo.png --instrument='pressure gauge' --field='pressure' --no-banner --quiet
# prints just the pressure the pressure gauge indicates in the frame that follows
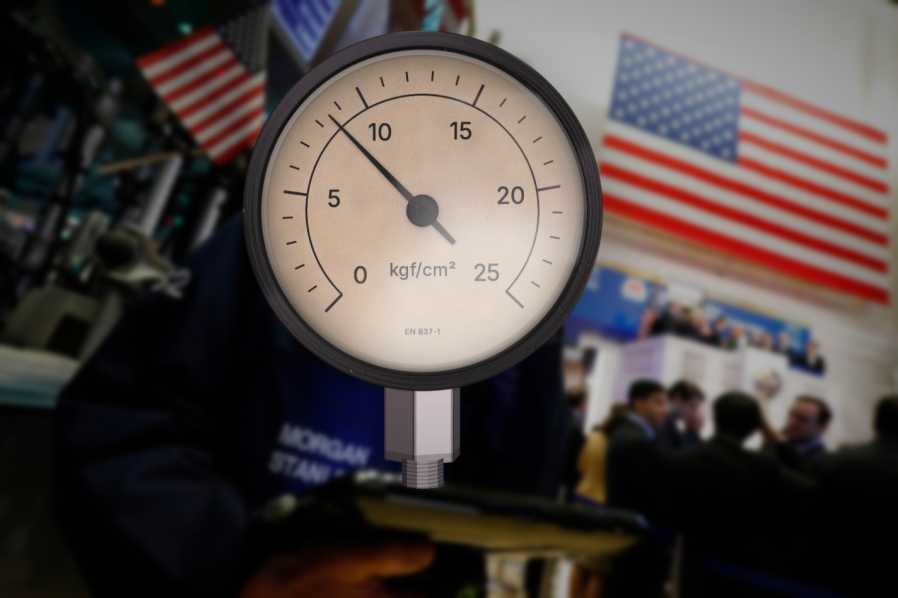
8.5 kg/cm²
